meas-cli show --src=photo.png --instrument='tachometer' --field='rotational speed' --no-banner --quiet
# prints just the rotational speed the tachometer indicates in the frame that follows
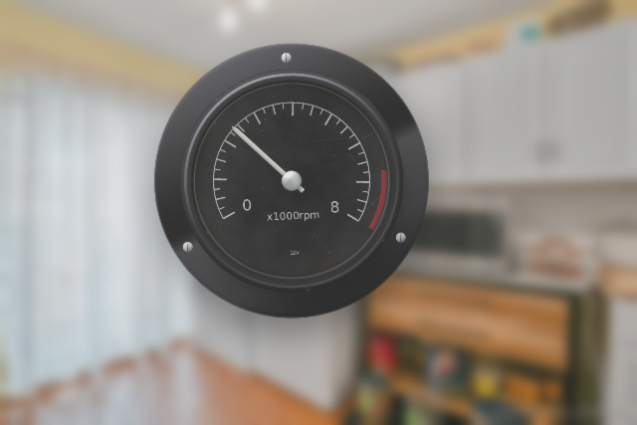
2375 rpm
